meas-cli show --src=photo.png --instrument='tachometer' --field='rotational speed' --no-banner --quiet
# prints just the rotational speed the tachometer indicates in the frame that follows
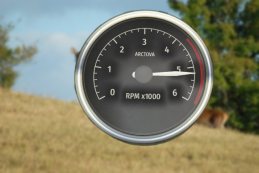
5200 rpm
